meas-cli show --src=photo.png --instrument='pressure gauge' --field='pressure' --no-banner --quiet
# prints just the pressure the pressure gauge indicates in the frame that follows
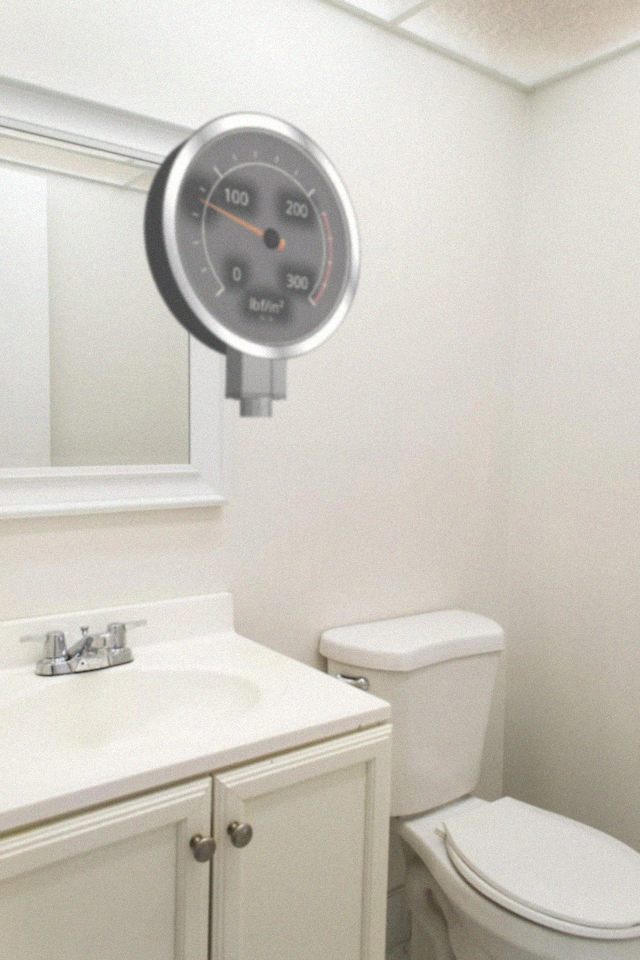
70 psi
